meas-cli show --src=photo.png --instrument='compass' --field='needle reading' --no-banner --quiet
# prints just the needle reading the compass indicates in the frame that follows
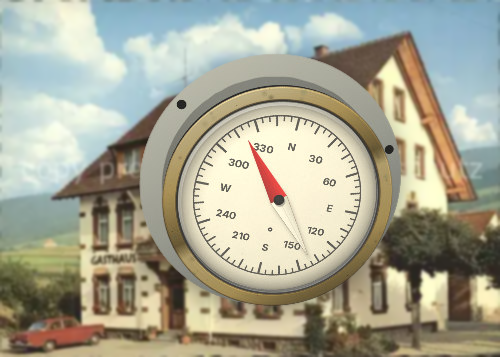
320 °
